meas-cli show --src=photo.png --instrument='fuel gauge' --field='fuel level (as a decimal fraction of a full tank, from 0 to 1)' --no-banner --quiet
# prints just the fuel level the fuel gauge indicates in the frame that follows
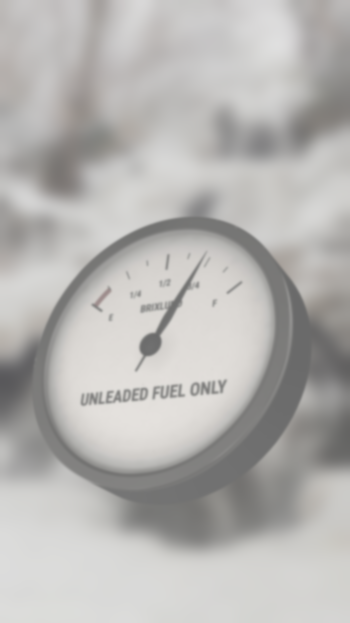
0.75
